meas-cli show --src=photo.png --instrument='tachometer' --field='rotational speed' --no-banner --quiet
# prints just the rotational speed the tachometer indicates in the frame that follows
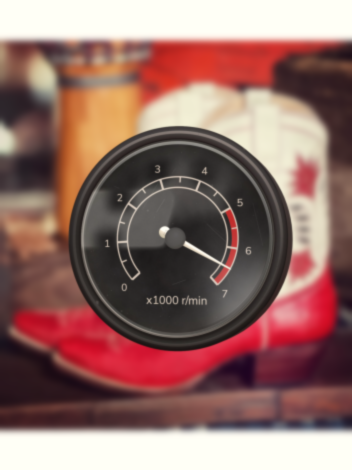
6500 rpm
